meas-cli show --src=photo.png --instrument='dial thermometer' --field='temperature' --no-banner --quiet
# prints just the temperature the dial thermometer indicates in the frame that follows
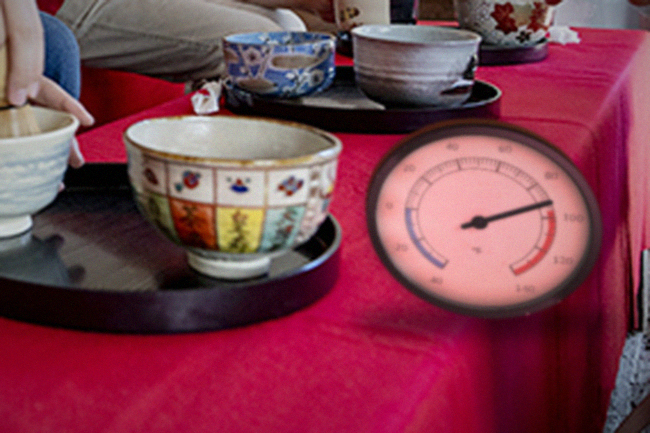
90 °F
